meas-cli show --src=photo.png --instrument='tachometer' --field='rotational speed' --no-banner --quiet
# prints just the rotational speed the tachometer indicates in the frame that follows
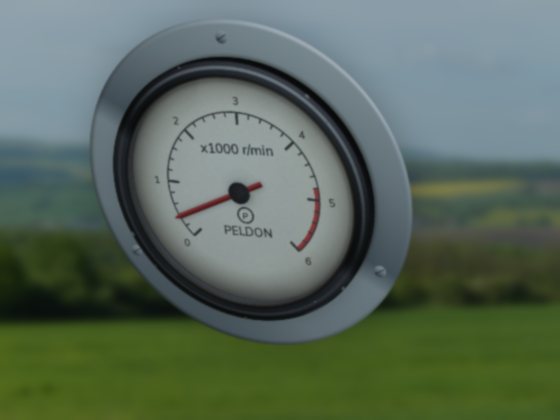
400 rpm
